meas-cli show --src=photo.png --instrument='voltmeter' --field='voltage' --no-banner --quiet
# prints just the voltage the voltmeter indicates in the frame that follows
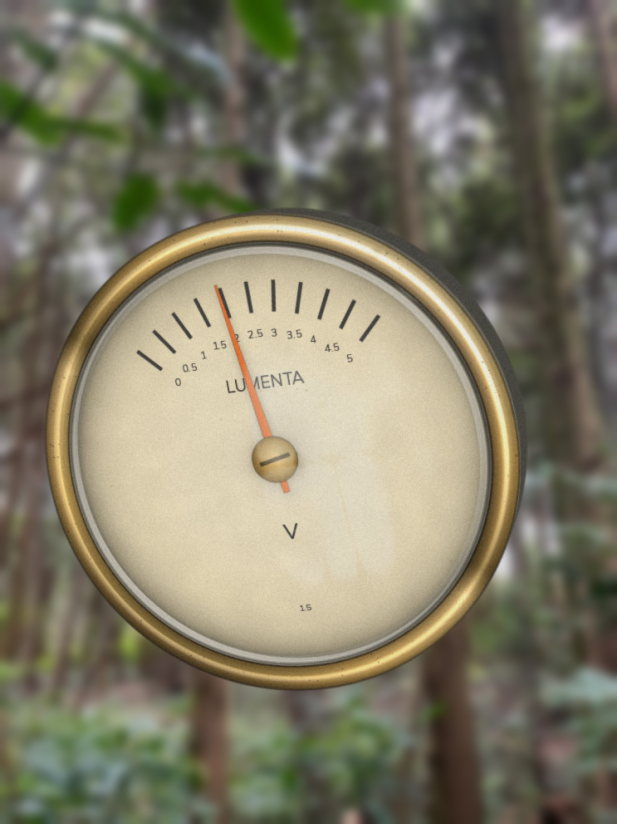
2 V
